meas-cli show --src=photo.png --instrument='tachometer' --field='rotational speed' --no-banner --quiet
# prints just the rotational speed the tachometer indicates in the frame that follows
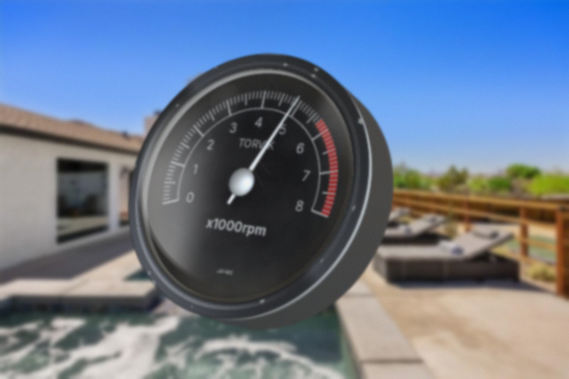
5000 rpm
